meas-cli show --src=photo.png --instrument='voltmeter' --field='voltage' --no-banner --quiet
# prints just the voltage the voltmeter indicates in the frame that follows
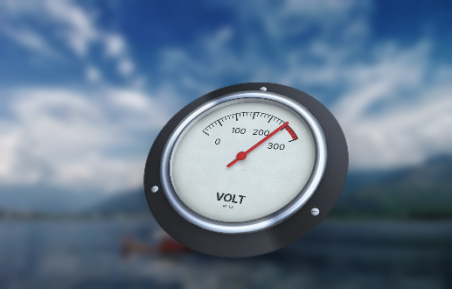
250 V
